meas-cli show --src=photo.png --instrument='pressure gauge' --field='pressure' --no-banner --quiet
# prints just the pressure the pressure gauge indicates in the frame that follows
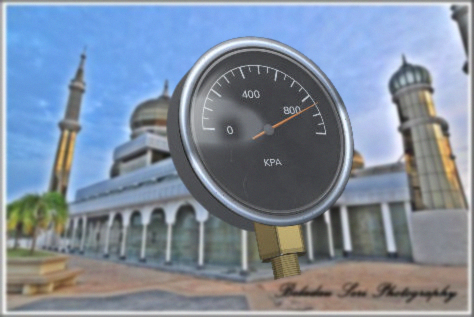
850 kPa
